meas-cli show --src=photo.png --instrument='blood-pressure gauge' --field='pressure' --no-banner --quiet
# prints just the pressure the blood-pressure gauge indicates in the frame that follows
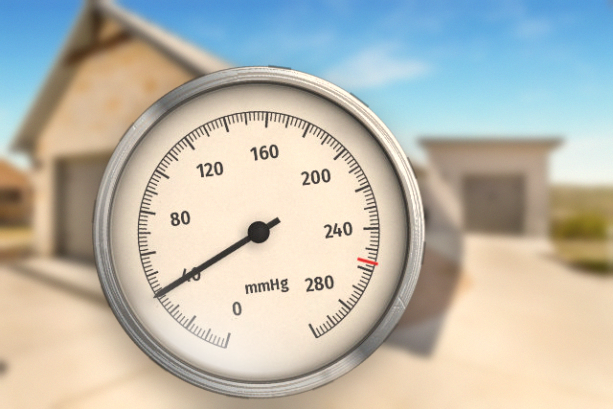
40 mmHg
